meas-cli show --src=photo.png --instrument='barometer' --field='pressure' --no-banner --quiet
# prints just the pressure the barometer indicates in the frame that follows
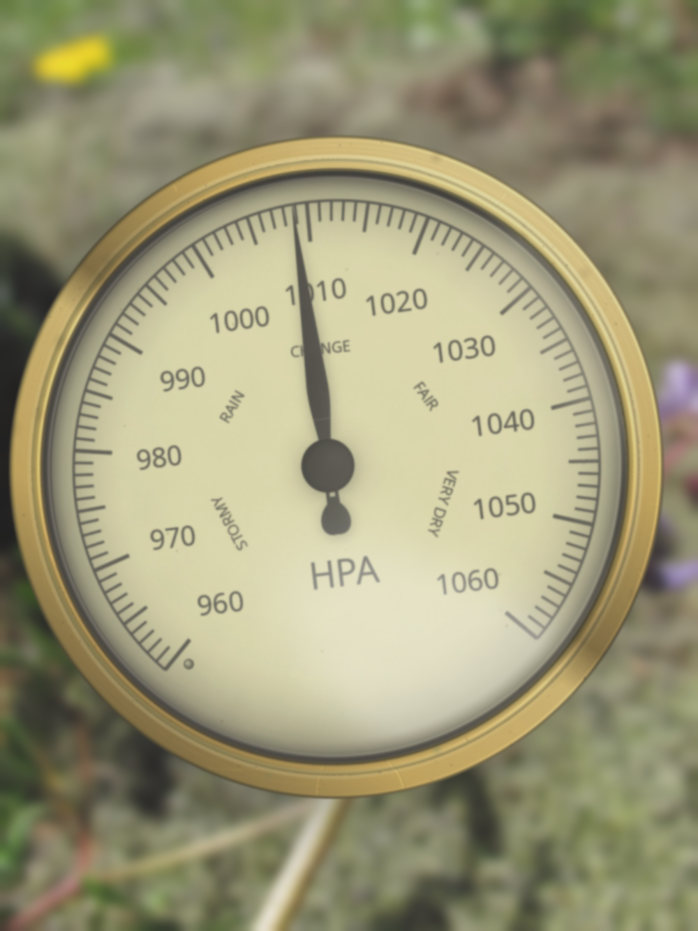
1009 hPa
